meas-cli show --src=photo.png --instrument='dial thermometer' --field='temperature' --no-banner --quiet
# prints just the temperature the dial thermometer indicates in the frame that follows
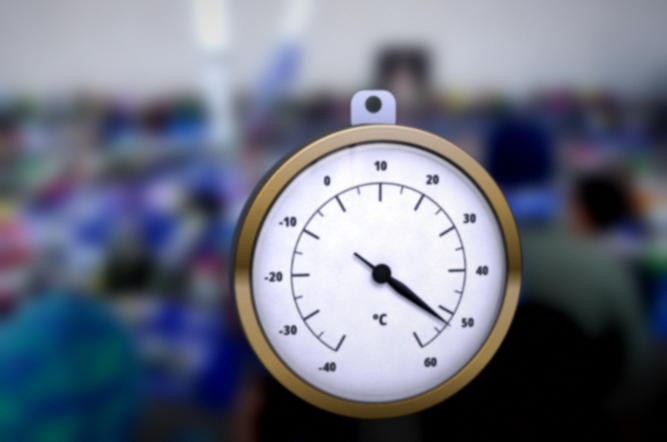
52.5 °C
